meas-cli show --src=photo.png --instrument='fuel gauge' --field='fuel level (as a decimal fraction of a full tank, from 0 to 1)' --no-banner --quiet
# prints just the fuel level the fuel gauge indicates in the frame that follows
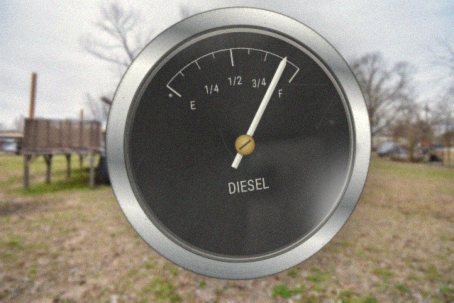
0.875
